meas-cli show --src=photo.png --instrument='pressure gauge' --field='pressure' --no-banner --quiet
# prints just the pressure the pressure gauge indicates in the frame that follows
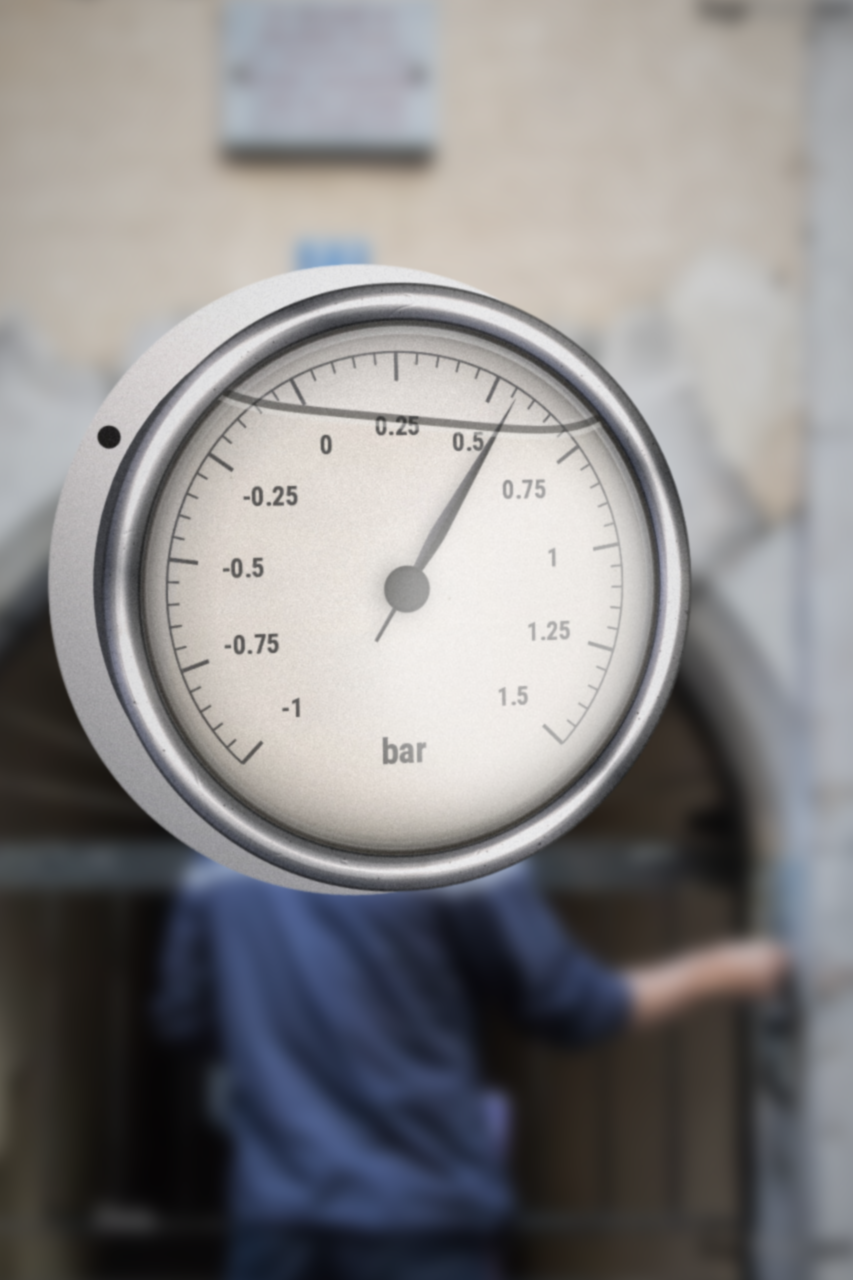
0.55 bar
